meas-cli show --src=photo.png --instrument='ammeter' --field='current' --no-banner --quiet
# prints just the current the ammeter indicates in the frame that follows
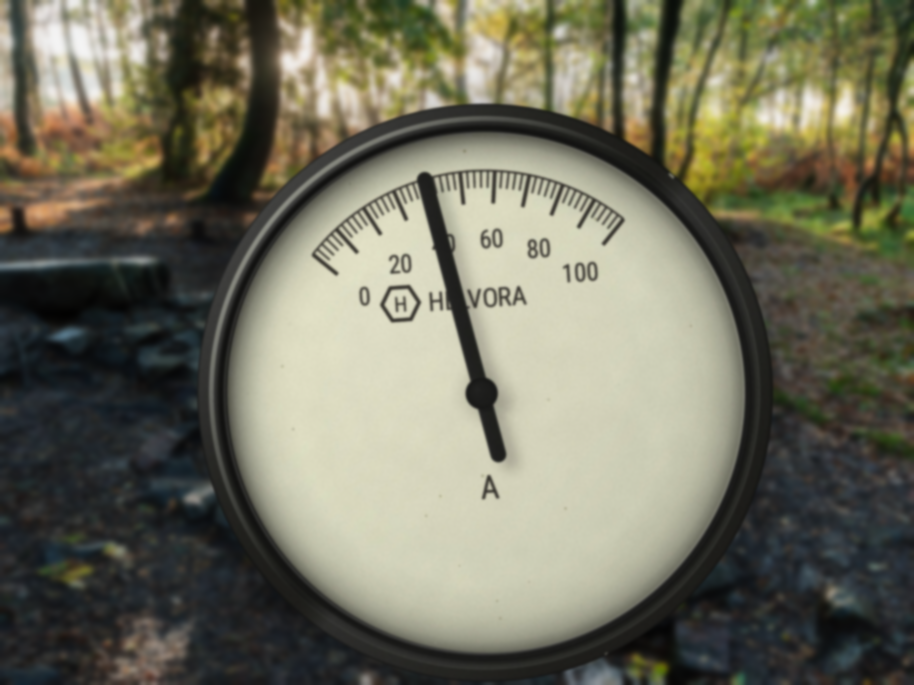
40 A
